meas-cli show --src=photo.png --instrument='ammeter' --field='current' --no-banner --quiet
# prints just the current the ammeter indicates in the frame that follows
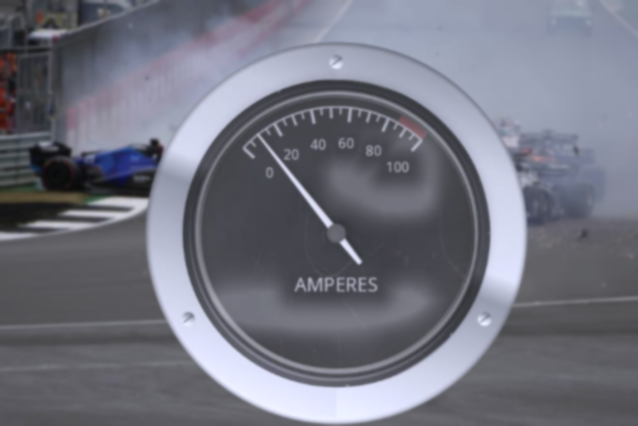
10 A
